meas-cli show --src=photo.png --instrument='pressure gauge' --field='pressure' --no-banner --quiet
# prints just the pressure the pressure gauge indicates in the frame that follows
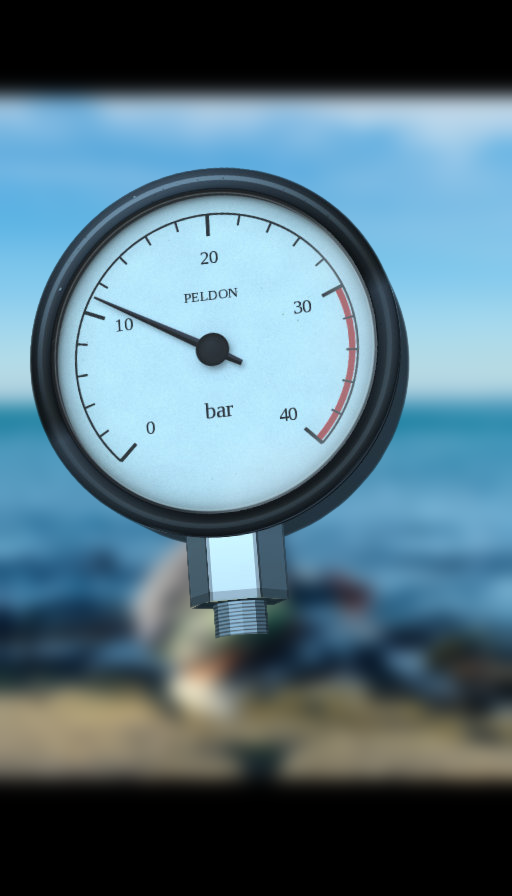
11 bar
